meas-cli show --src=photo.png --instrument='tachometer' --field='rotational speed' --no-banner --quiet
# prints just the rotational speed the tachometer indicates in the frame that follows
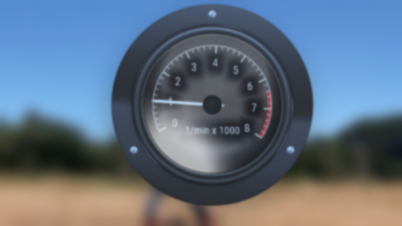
1000 rpm
